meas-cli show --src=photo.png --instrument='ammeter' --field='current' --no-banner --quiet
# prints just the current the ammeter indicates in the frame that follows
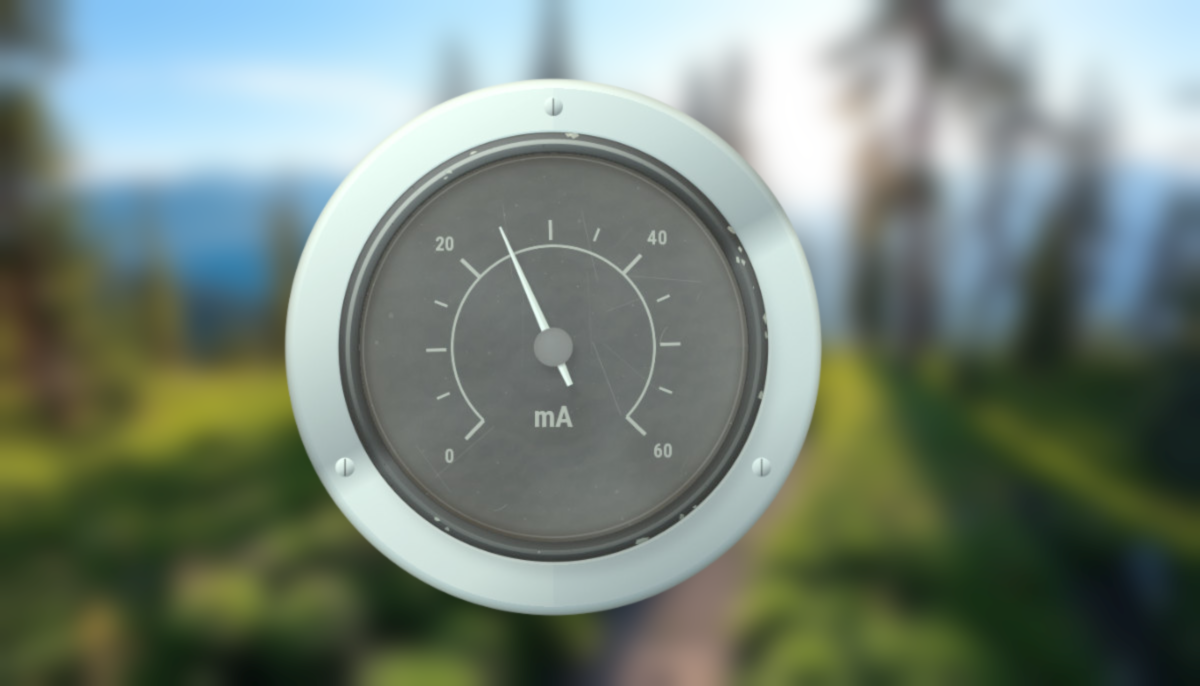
25 mA
